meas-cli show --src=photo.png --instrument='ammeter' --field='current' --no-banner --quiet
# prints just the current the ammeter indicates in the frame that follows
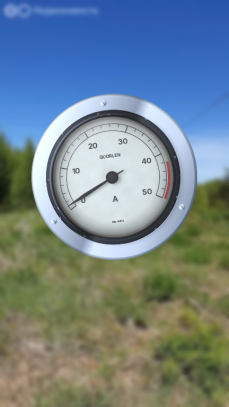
1 A
